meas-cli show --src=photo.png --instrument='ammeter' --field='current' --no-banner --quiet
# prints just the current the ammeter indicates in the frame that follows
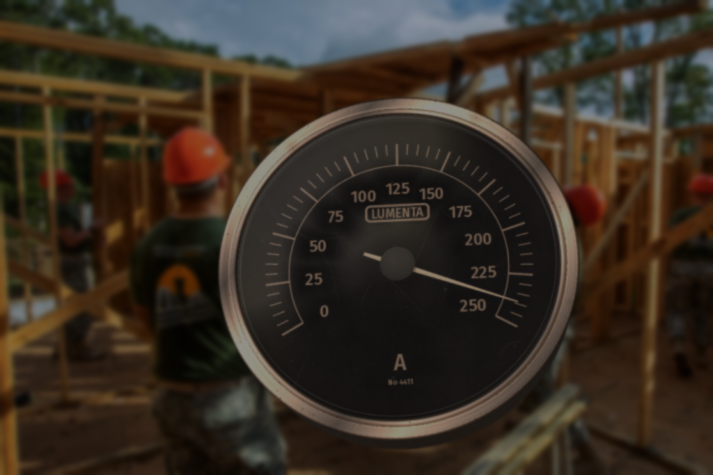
240 A
